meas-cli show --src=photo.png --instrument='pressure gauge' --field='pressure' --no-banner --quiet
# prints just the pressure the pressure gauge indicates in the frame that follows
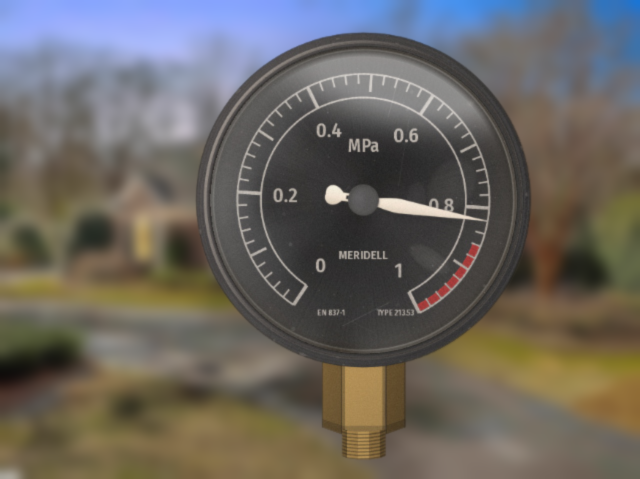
0.82 MPa
